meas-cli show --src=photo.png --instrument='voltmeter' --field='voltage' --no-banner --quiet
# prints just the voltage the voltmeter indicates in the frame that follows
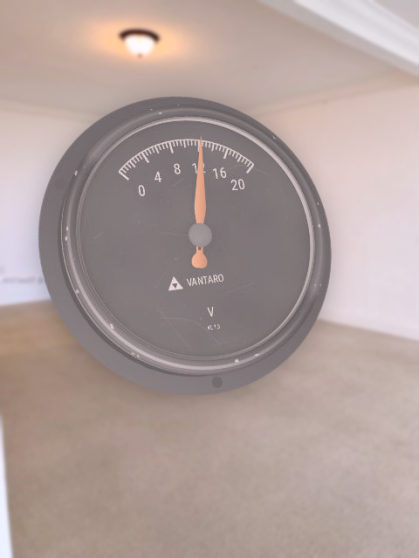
12 V
